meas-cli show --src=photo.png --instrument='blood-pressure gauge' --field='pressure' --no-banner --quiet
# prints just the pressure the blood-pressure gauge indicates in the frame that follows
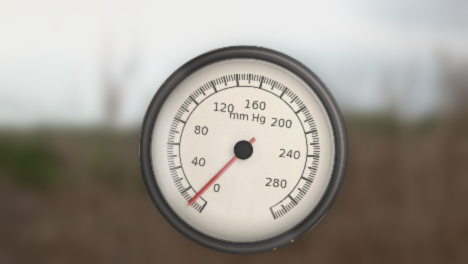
10 mmHg
